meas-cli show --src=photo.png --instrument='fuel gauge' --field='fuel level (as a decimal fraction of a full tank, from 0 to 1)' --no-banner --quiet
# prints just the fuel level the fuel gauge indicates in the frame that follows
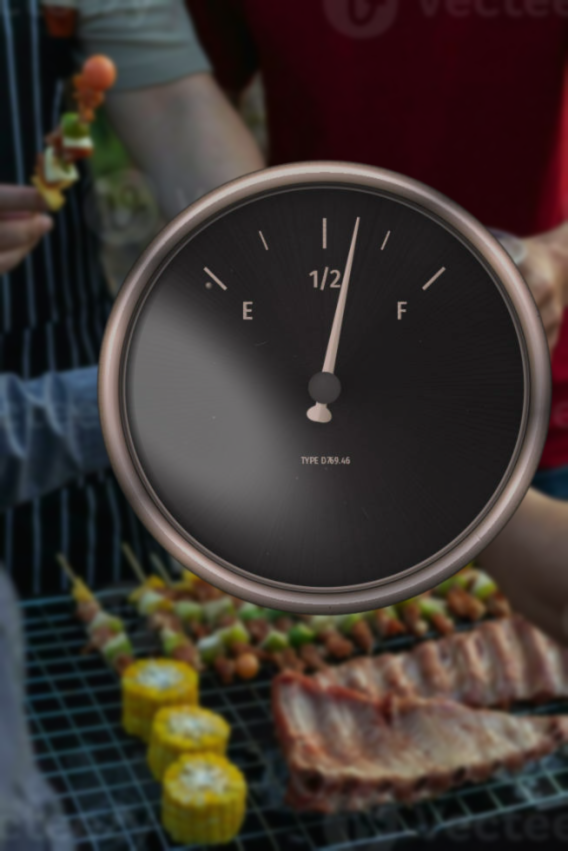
0.625
